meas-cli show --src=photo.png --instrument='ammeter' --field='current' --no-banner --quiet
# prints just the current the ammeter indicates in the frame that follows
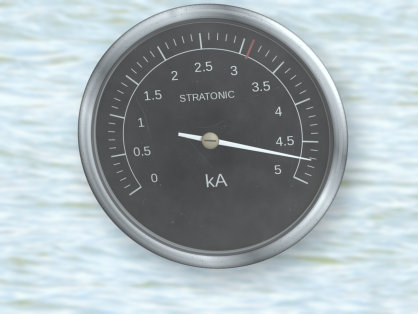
4.7 kA
